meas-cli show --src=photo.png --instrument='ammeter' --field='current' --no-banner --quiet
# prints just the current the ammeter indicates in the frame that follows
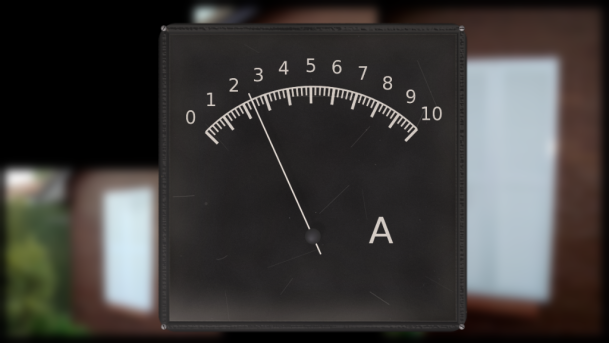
2.4 A
